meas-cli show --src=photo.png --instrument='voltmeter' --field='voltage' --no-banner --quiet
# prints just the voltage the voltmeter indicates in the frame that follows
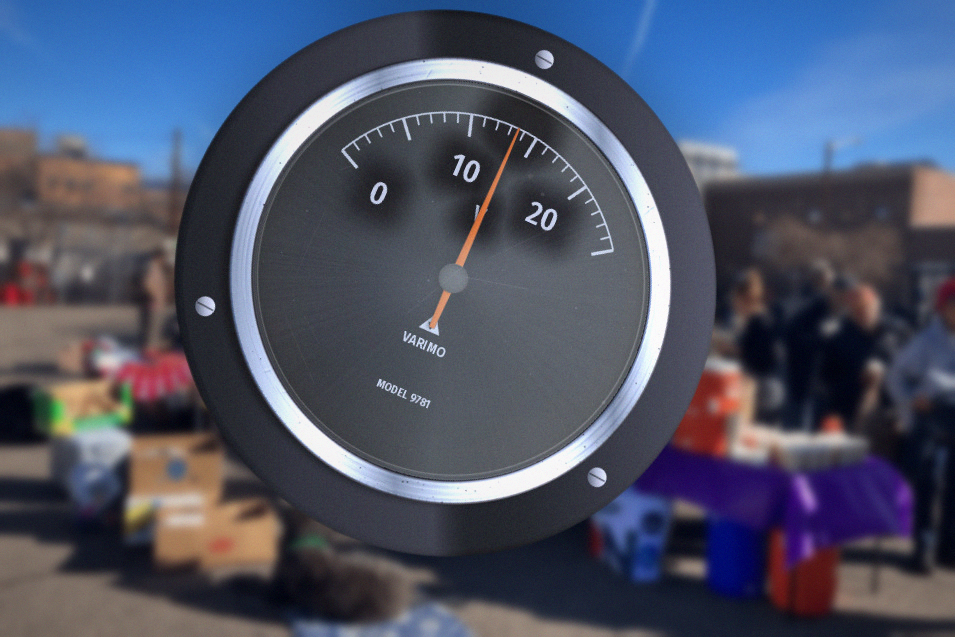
13.5 V
